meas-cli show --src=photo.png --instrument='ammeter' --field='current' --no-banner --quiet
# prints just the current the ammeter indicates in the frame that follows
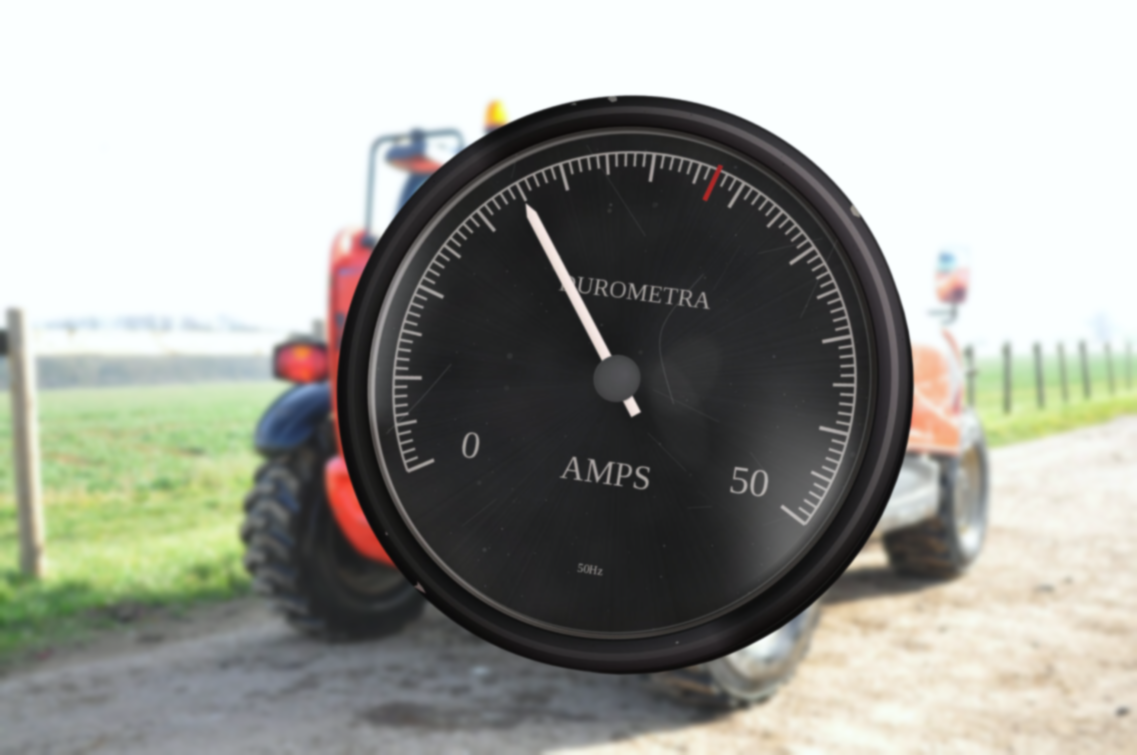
17.5 A
